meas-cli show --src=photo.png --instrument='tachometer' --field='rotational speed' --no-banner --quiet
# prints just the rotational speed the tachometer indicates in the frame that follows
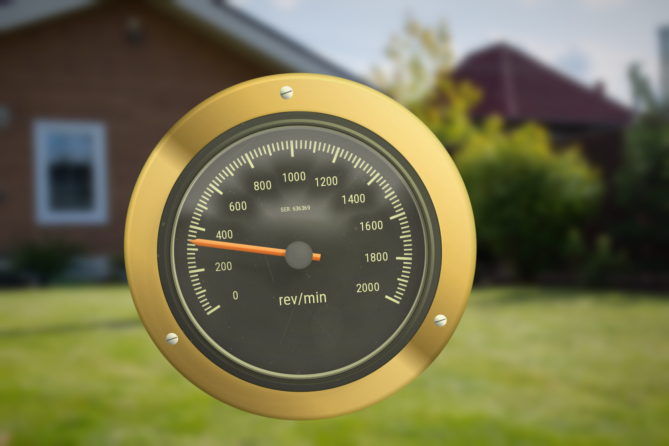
340 rpm
